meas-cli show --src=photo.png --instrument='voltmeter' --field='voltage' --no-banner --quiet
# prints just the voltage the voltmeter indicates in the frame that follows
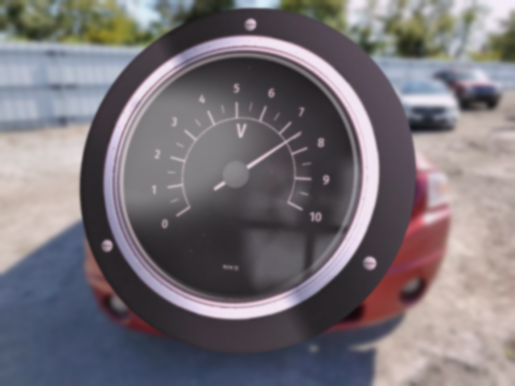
7.5 V
